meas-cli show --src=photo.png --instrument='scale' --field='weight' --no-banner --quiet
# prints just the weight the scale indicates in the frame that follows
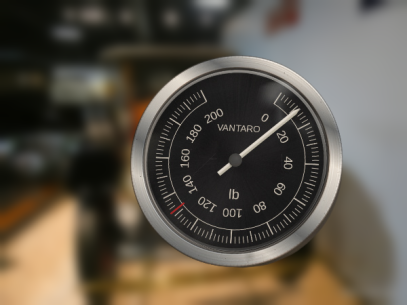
12 lb
